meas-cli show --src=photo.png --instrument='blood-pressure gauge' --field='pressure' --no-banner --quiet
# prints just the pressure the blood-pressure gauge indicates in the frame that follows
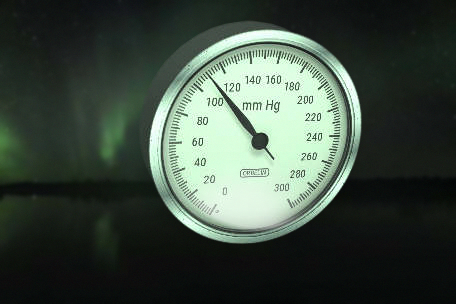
110 mmHg
